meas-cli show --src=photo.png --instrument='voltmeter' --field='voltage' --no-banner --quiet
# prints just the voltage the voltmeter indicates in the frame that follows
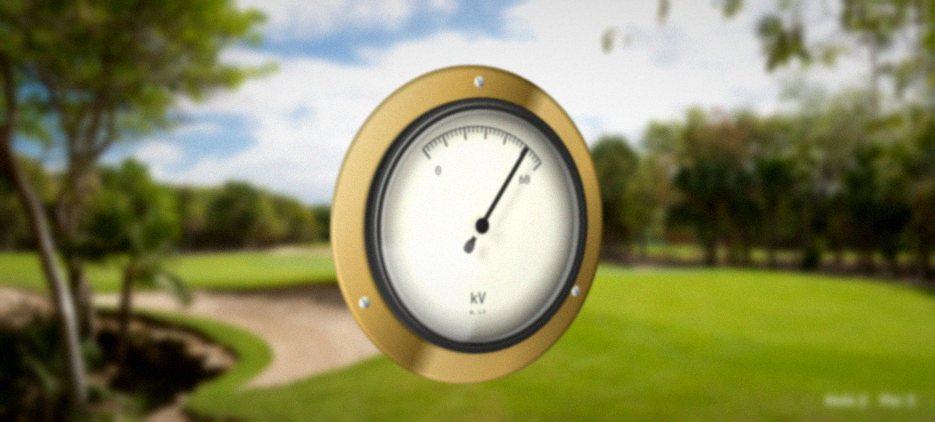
50 kV
